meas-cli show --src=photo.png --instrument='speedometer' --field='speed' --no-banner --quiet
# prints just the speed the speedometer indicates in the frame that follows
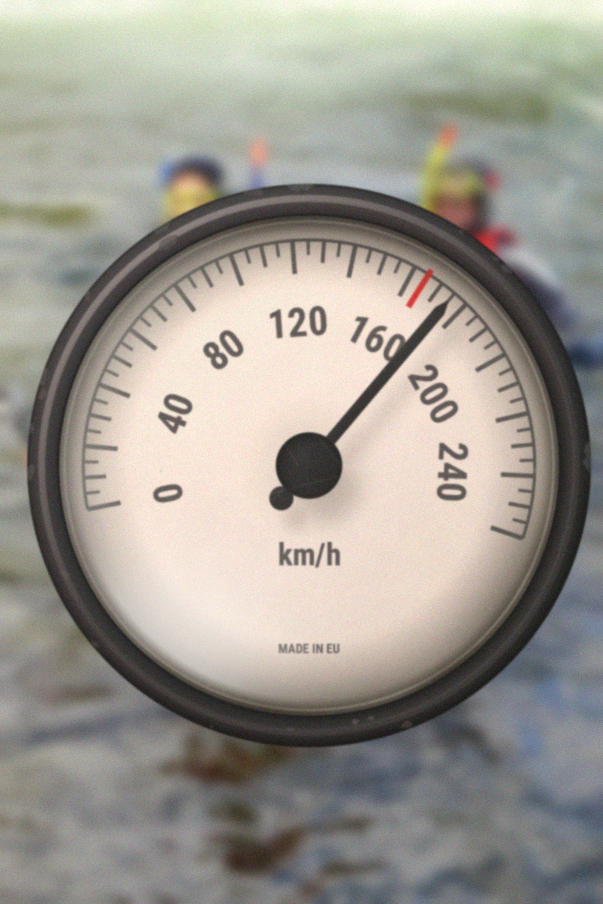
175 km/h
